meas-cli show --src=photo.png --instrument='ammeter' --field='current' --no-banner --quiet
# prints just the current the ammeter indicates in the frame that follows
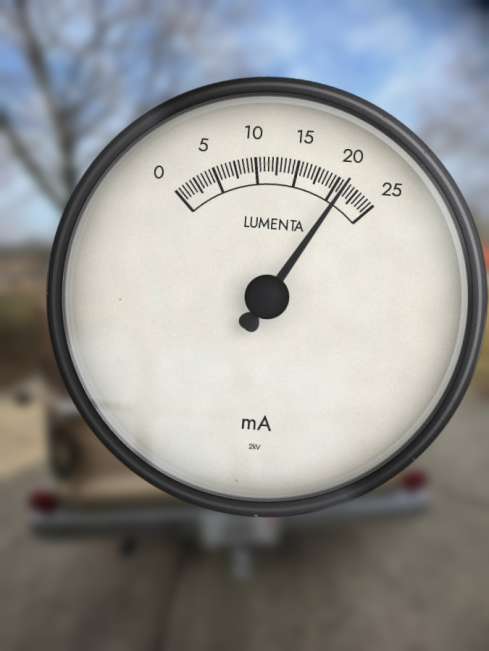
21 mA
